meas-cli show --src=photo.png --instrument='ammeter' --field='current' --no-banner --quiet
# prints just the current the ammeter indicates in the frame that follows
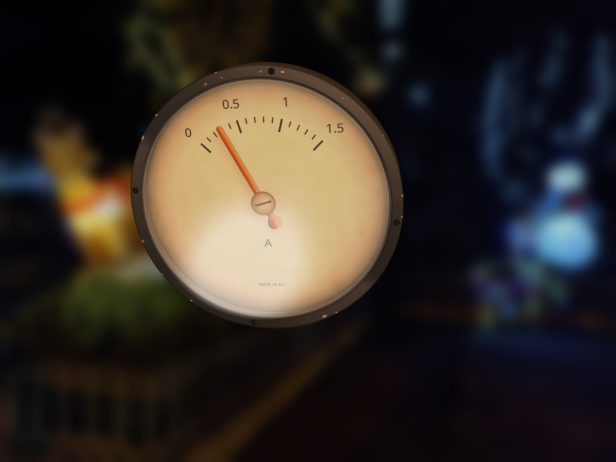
0.3 A
